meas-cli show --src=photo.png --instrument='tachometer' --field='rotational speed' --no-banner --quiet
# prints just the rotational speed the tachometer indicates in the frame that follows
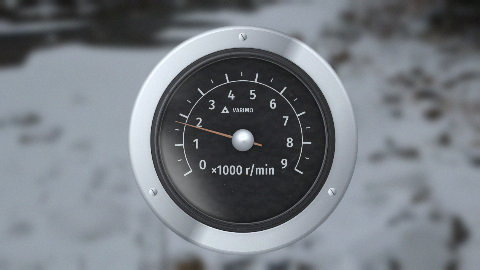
1750 rpm
